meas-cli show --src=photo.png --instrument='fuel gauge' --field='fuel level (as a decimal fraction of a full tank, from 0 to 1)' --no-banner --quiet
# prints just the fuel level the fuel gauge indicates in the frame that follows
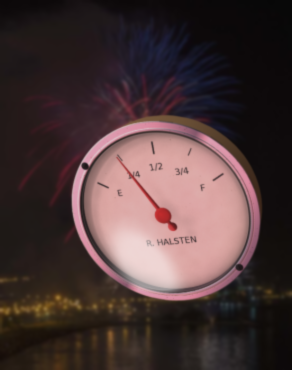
0.25
